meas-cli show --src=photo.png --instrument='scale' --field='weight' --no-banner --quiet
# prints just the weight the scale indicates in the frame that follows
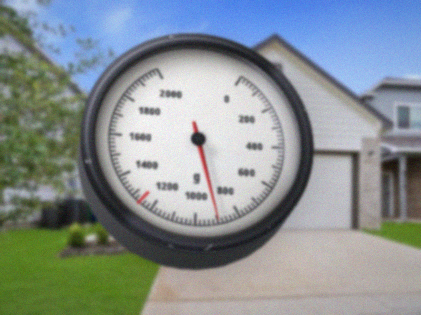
900 g
